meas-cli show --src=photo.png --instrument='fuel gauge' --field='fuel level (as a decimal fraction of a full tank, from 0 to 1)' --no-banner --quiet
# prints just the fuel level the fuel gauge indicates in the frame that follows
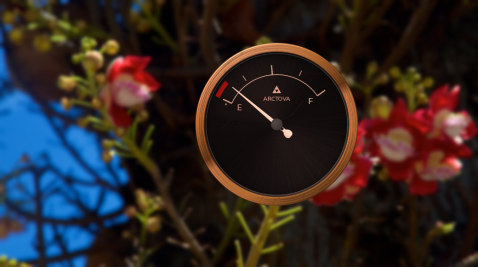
0.125
